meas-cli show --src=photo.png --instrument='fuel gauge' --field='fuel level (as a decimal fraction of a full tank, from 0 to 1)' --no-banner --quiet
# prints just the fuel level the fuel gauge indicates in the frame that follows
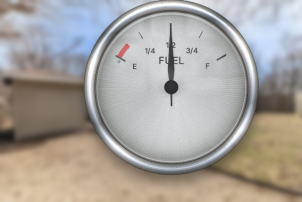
0.5
